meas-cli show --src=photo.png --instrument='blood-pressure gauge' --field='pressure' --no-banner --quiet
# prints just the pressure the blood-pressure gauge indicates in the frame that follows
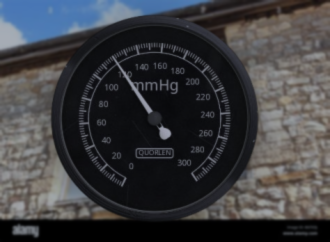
120 mmHg
